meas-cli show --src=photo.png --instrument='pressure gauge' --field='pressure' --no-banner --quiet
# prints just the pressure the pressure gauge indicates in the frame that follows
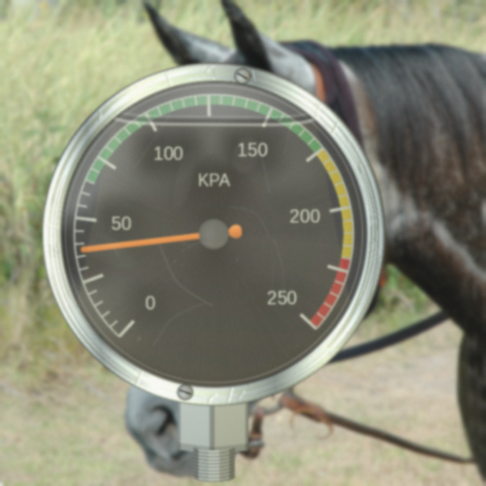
37.5 kPa
